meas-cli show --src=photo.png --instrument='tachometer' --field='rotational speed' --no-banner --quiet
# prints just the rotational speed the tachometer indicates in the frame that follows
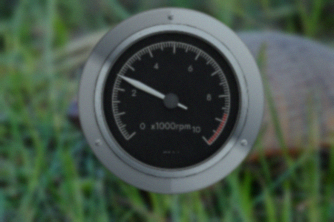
2500 rpm
